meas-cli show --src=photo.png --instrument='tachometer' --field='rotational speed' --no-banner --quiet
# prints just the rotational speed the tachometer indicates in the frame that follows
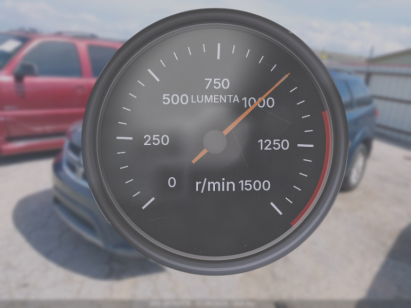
1000 rpm
